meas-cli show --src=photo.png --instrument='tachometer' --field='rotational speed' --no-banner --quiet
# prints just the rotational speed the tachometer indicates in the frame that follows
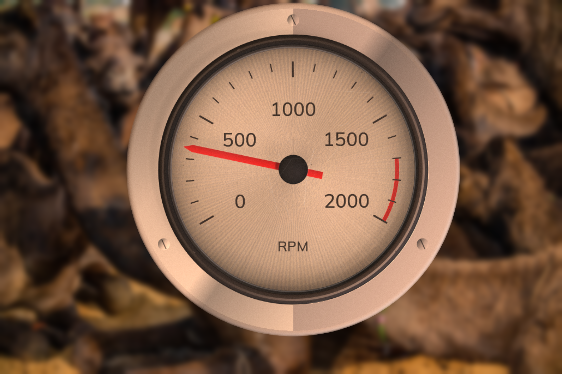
350 rpm
